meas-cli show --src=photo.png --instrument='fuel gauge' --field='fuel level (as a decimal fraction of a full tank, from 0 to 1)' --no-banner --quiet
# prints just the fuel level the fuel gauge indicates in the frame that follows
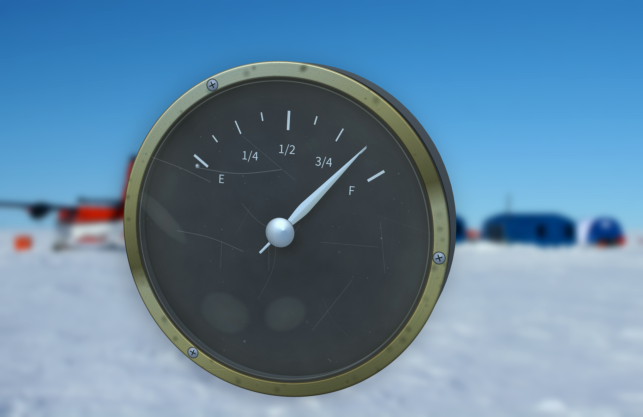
0.875
